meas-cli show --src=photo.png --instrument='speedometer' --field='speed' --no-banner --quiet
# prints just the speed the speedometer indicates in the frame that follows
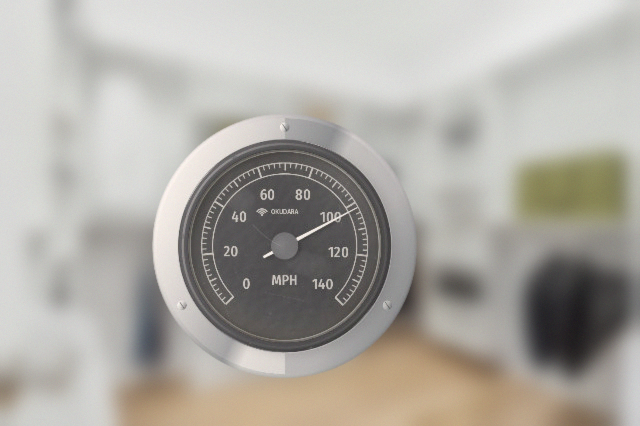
102 mph
